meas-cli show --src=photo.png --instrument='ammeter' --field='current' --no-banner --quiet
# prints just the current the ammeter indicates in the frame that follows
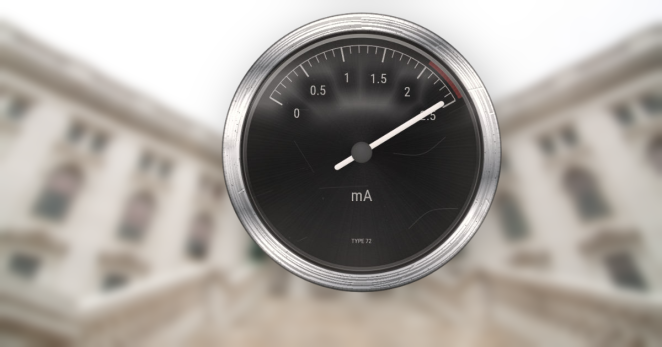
2.45 mA
